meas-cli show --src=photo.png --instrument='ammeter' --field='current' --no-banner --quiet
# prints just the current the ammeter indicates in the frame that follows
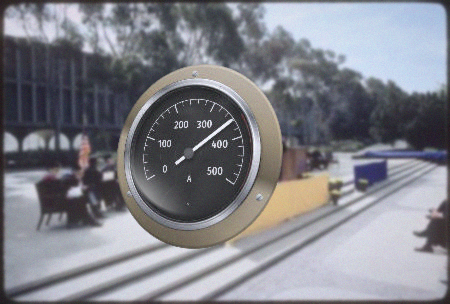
360 A
